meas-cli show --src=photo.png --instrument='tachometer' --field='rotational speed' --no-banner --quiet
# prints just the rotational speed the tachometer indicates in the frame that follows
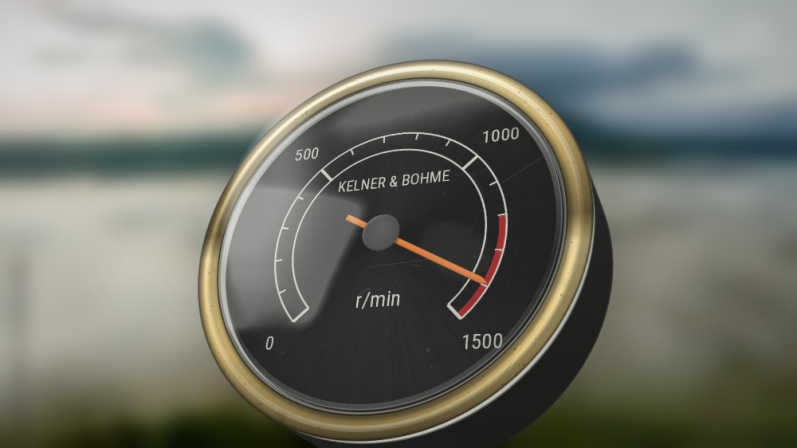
1400 rpm
